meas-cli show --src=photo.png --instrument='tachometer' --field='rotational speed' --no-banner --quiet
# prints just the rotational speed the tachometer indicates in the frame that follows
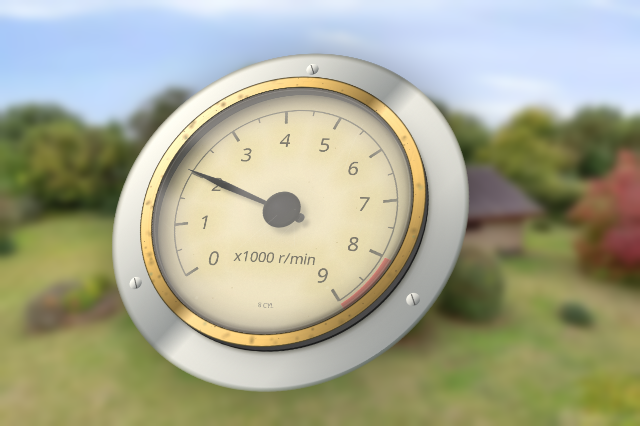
2000 rpm
